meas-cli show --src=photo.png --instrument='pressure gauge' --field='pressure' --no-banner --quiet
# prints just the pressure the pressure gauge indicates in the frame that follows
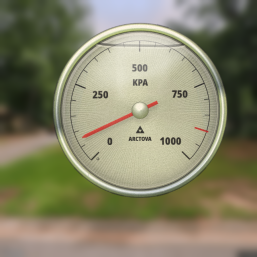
75 kPa
